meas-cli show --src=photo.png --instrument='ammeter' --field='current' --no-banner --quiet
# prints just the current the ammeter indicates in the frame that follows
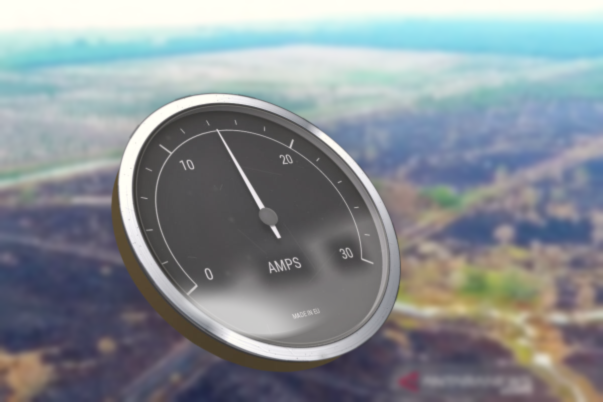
14 A
